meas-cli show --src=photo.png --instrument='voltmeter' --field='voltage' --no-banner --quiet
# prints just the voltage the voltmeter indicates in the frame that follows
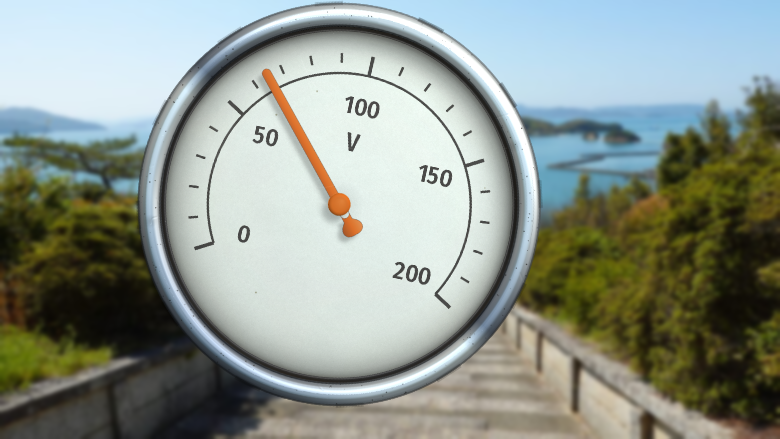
65 V
